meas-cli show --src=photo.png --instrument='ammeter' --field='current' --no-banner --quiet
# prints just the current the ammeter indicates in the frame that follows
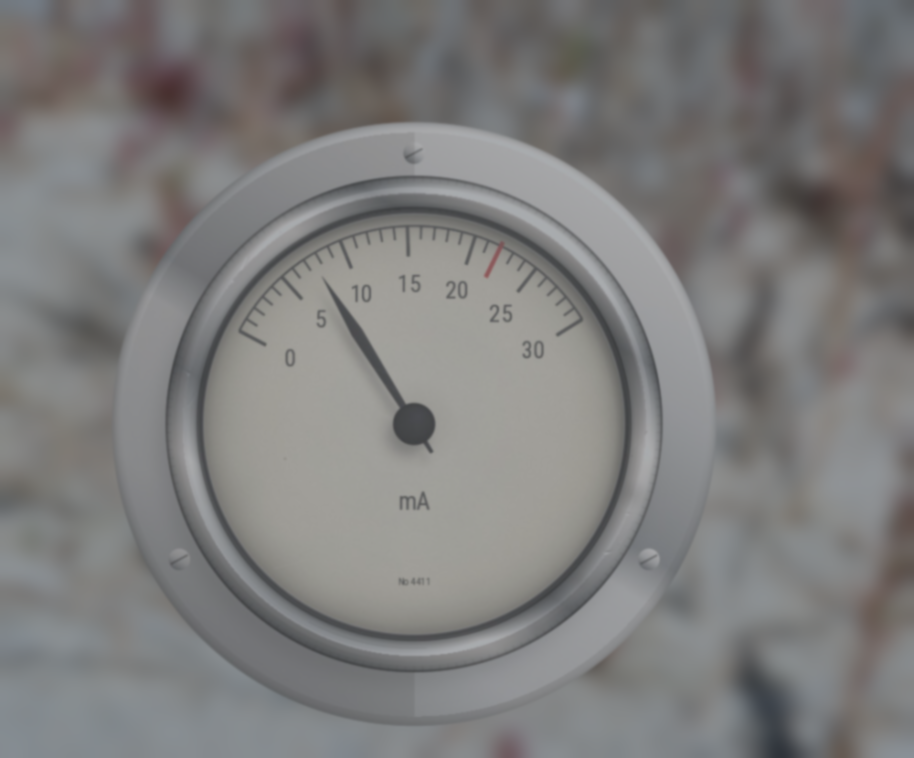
7.5 mA
